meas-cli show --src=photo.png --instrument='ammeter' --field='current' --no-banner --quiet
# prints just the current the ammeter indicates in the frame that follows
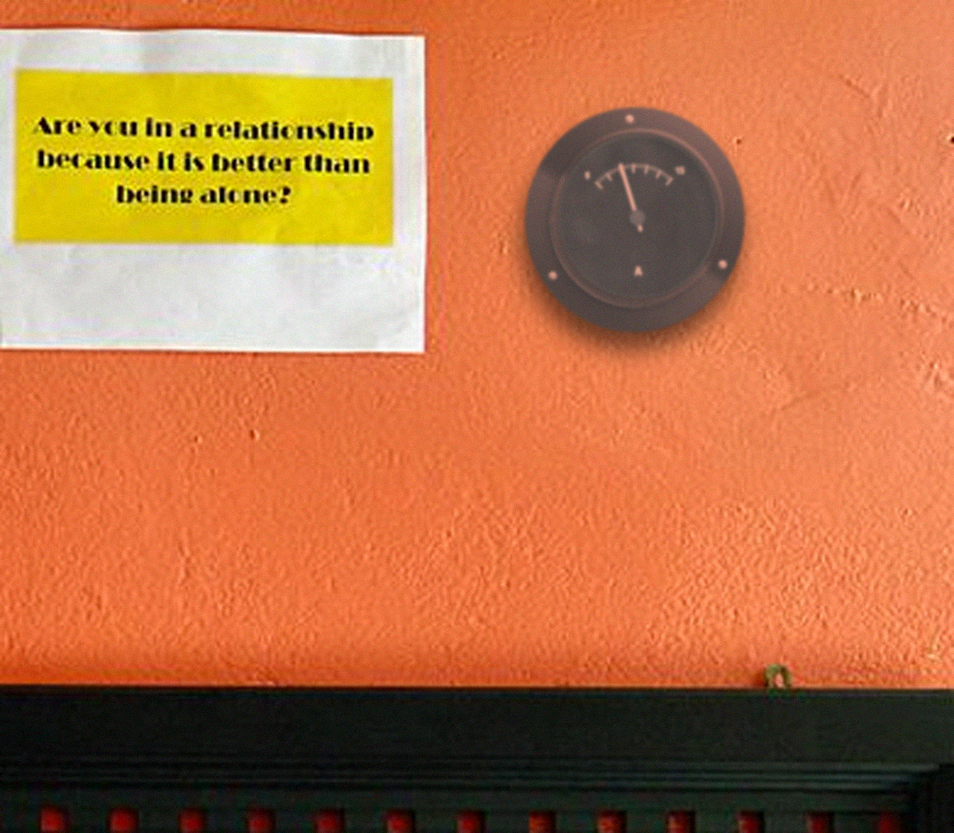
5 A
